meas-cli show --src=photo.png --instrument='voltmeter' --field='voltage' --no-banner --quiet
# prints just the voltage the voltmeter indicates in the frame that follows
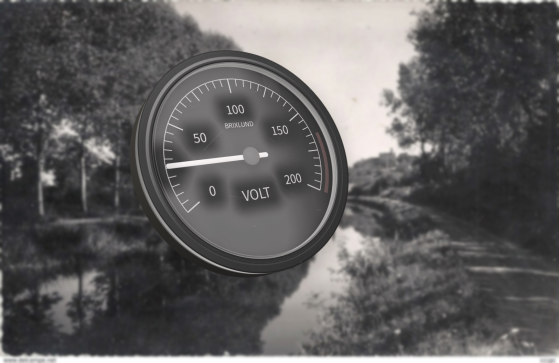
25 V
